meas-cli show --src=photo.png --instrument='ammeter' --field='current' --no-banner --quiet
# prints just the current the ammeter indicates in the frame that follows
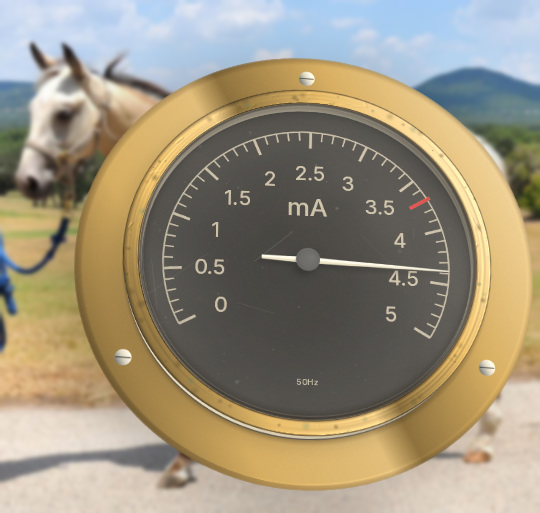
4.4 mA
